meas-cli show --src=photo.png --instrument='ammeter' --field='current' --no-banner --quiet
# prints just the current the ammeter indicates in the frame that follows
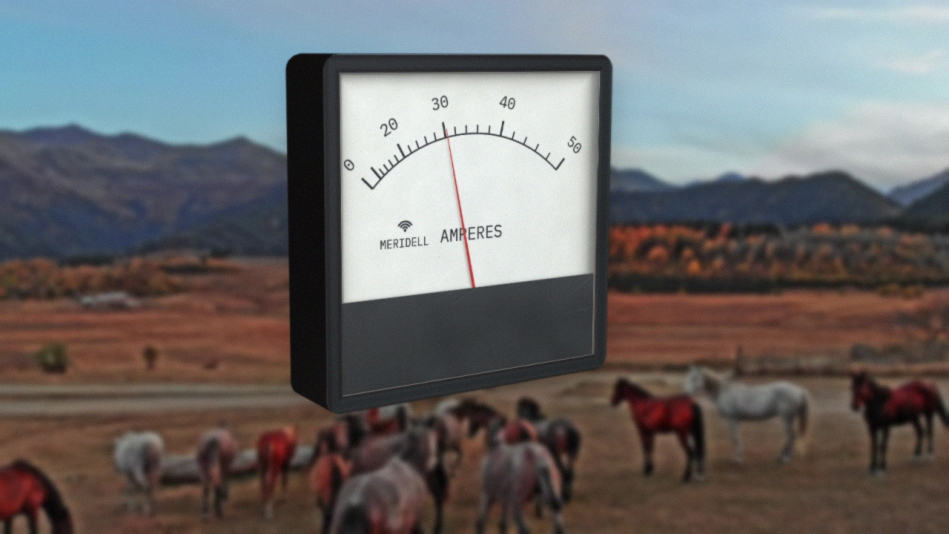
30 A
